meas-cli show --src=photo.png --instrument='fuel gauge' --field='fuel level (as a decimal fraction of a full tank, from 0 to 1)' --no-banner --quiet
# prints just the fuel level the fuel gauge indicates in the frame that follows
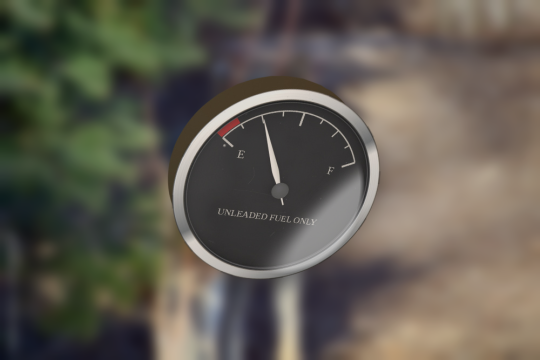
0.25
